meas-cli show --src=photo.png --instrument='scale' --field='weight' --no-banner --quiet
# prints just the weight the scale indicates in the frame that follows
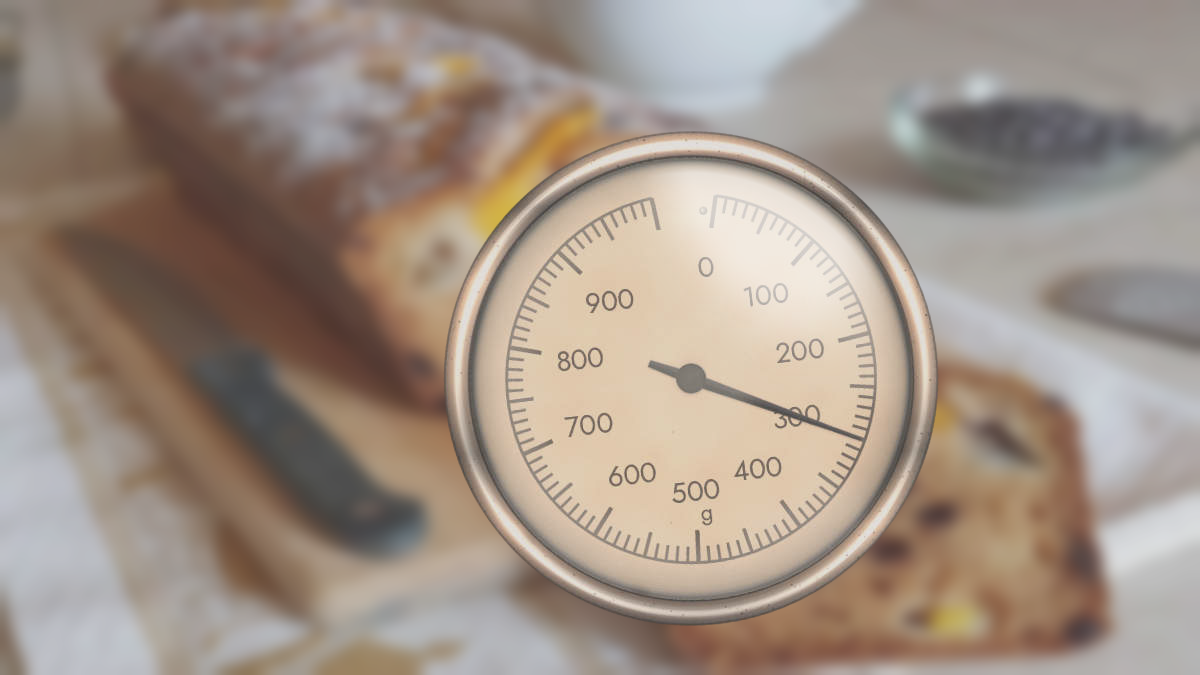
300 g
